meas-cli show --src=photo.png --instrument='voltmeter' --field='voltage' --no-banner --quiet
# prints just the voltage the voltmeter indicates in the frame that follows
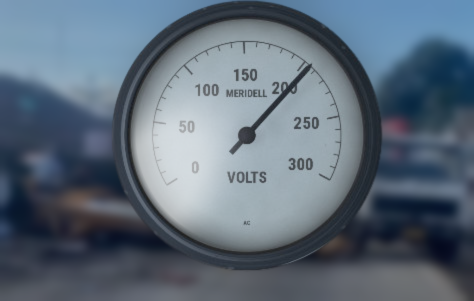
205 V
